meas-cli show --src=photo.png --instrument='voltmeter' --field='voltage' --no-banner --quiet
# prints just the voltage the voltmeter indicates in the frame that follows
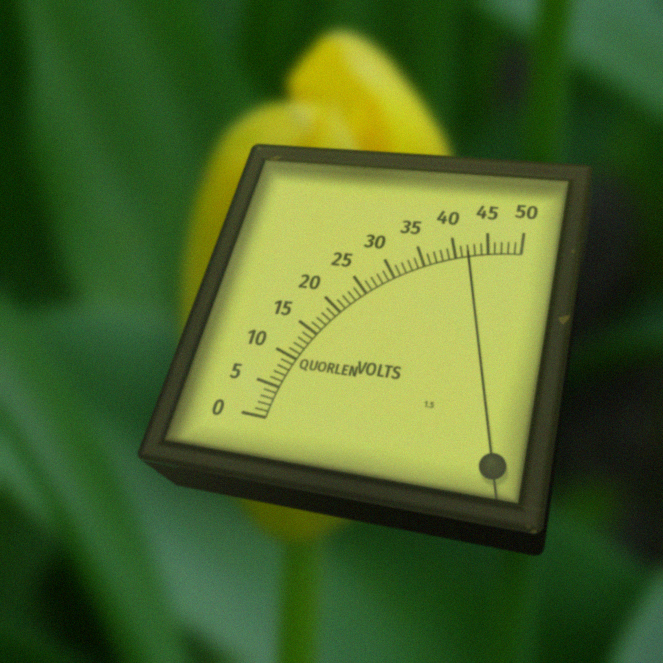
42 V
